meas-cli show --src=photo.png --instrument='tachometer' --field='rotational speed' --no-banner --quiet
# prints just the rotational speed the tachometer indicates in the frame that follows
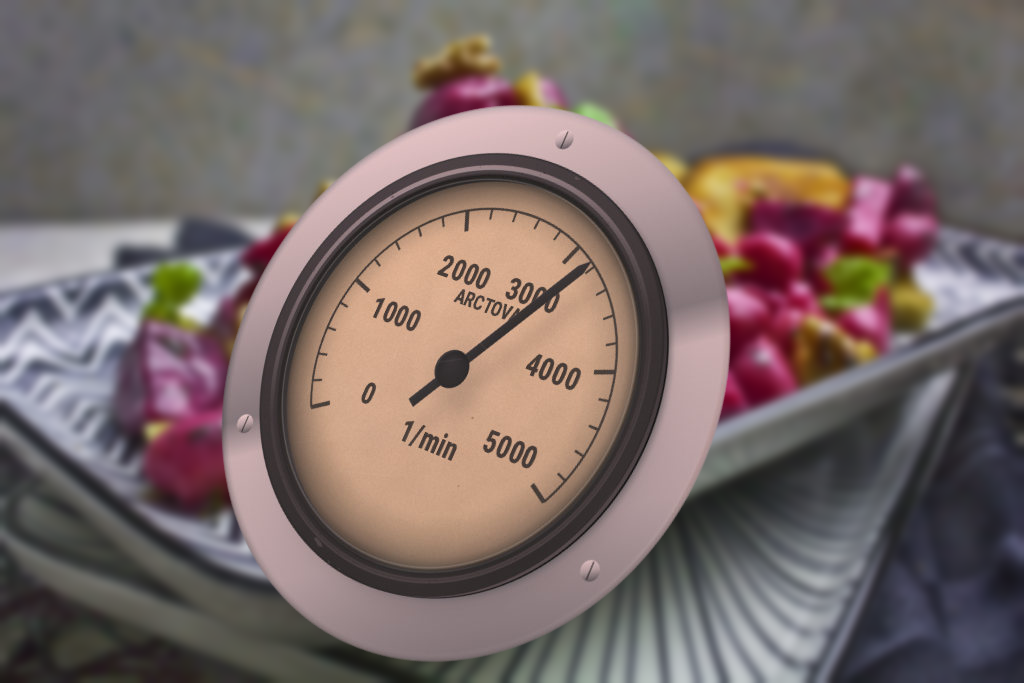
3200 rpm
